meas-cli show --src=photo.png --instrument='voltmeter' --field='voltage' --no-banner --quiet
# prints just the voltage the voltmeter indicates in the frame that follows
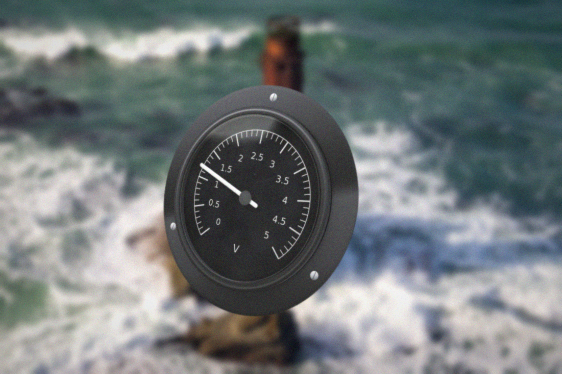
1.2 V
